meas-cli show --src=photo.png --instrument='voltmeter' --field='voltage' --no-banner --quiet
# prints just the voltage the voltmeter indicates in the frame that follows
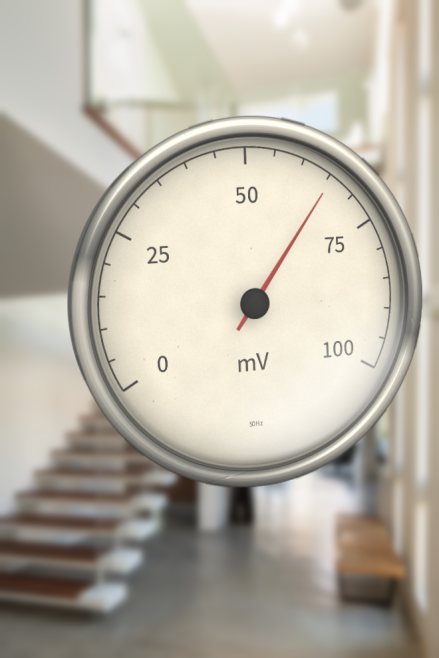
65 mV
